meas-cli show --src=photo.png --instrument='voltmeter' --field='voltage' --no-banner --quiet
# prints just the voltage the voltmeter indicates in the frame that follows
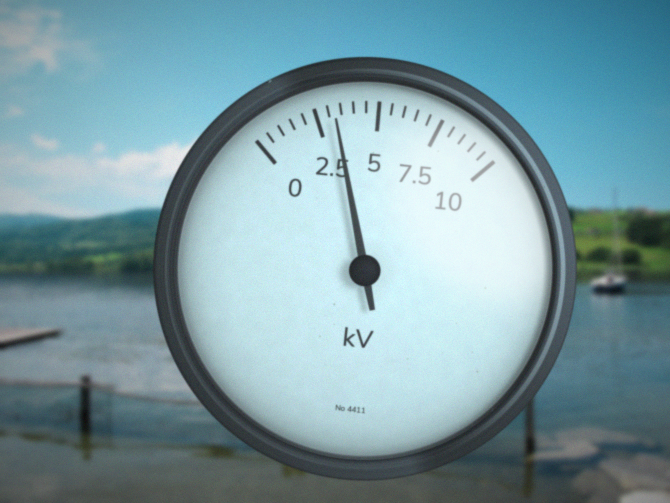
3.25 kV
